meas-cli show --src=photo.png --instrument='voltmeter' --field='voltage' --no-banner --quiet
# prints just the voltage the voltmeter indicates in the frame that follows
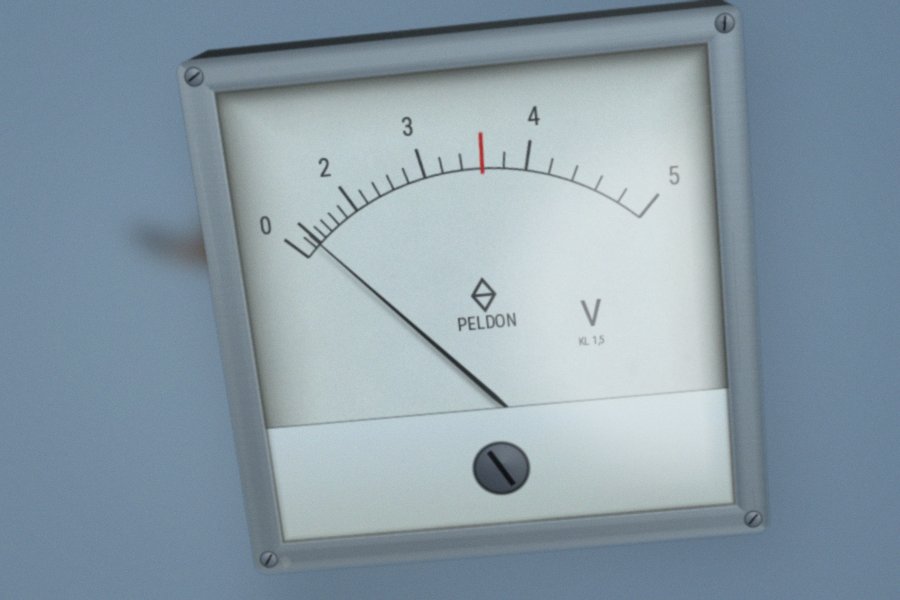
1 V
